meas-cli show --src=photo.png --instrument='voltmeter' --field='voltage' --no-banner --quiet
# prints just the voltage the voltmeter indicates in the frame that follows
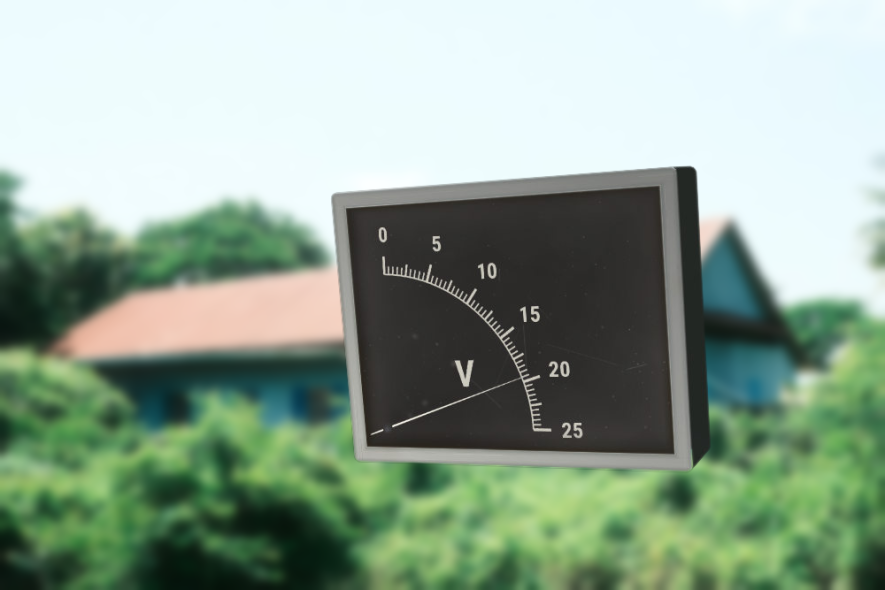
19.5 V
